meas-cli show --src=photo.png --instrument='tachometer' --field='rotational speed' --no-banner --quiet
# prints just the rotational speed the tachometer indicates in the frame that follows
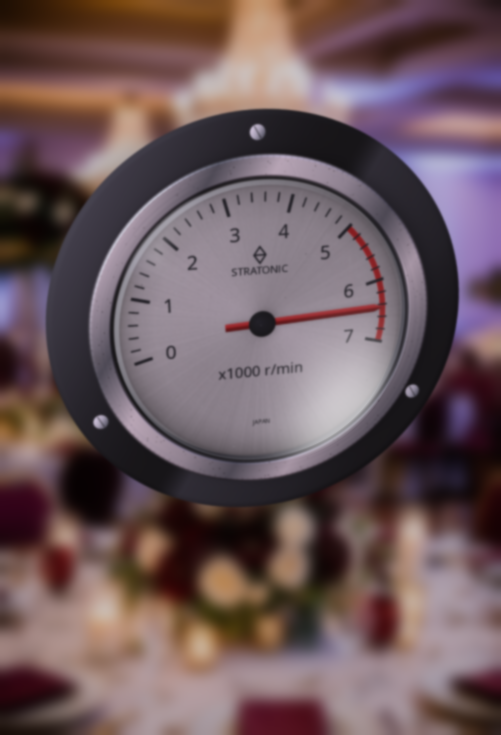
6400 rpm
